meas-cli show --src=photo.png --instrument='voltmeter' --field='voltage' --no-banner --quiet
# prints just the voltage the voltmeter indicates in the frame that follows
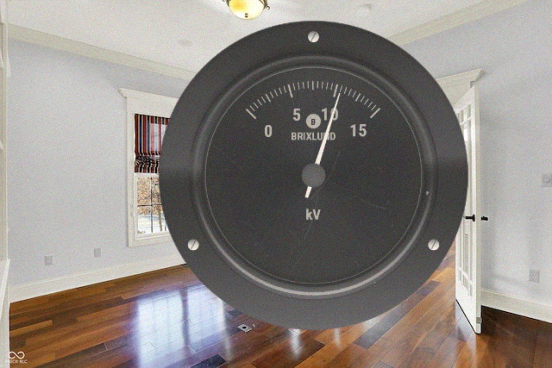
10.5 kV
